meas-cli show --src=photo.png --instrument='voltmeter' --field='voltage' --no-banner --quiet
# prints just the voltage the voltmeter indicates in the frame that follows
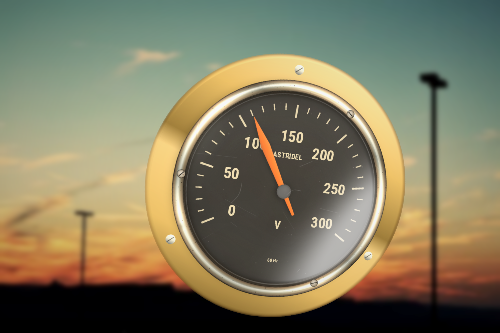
110 V
